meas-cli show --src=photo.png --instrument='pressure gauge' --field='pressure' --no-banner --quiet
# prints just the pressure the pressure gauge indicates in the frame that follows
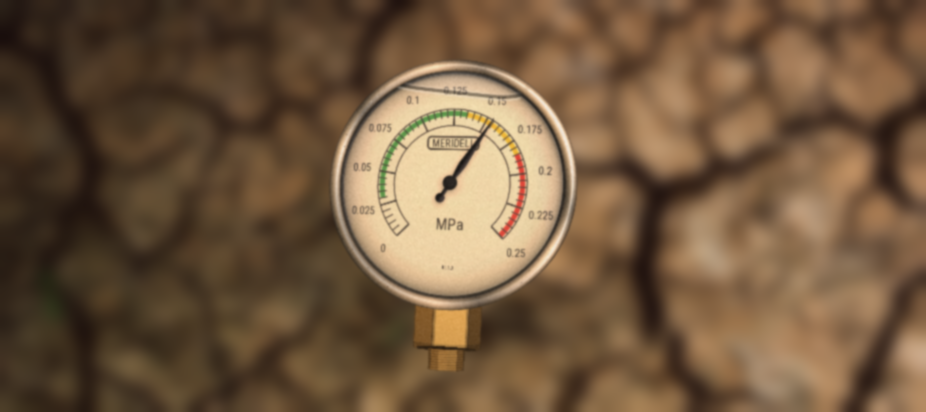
0.155 MPa
